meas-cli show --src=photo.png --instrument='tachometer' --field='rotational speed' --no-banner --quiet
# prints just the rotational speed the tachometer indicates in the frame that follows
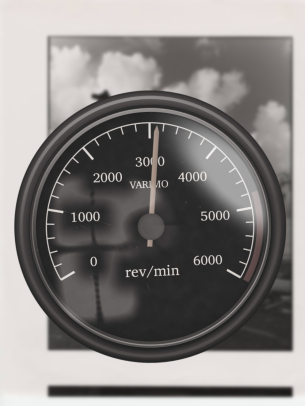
3100 rpm
